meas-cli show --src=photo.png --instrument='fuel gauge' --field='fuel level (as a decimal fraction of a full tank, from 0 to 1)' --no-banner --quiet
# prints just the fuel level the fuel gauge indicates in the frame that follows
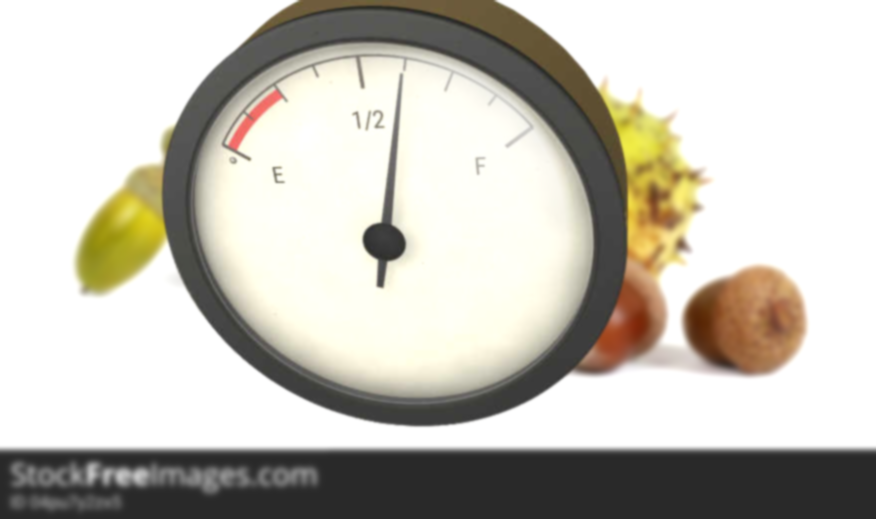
0.625
